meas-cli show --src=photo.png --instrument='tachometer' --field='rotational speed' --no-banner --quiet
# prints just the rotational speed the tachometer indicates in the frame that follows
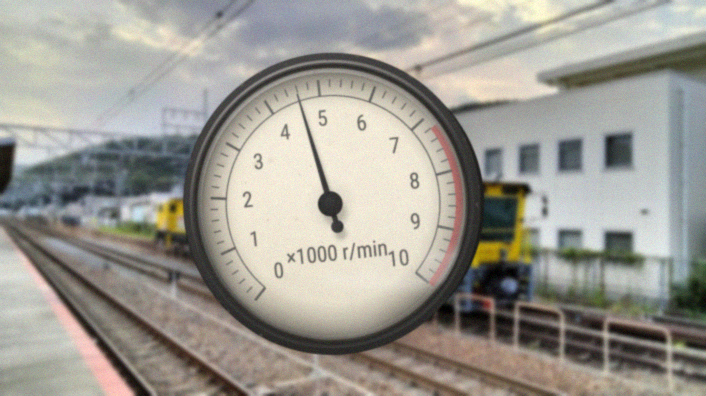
4600 rpm
